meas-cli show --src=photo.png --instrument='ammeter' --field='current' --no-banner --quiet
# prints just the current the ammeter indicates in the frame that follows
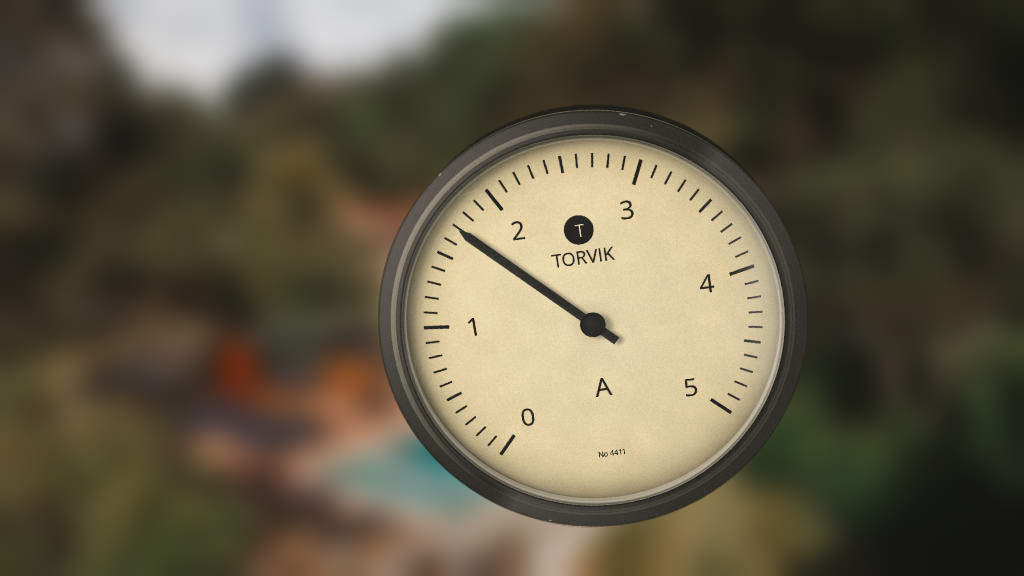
1.7 A
